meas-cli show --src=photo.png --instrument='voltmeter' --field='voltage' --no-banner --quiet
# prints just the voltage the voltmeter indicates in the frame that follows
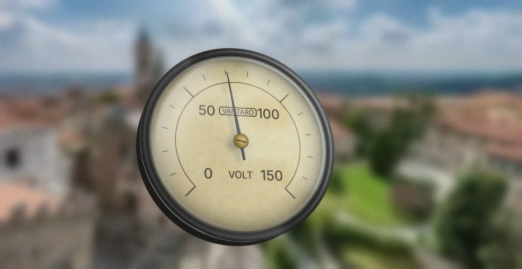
70 V
